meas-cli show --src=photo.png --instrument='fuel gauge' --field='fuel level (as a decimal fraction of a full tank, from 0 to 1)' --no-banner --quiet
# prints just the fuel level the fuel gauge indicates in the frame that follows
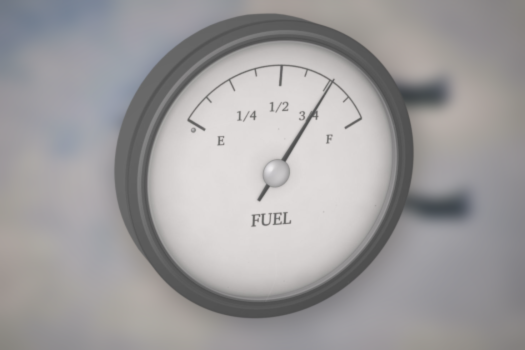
0.75
